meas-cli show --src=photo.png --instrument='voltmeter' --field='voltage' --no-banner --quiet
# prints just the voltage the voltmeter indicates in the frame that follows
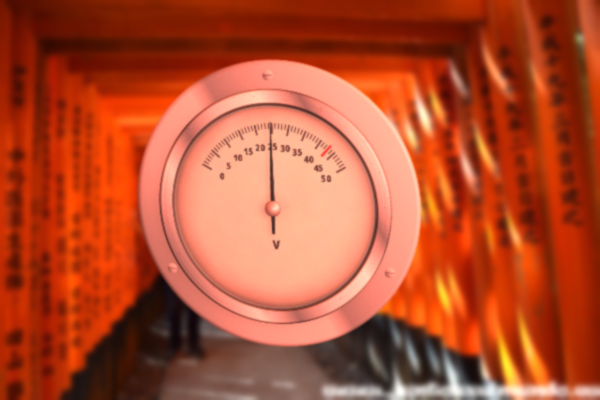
25 V
